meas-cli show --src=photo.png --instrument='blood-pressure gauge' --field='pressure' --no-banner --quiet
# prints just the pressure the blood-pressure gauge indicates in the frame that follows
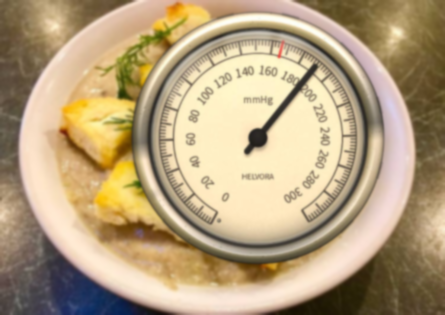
190 mmHg
